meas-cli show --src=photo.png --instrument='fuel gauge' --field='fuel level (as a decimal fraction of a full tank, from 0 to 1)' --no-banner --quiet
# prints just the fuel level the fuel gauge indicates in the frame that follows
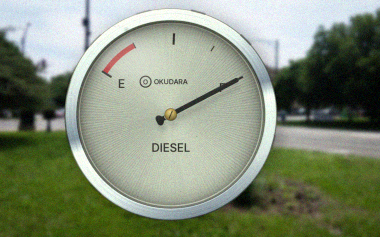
1
